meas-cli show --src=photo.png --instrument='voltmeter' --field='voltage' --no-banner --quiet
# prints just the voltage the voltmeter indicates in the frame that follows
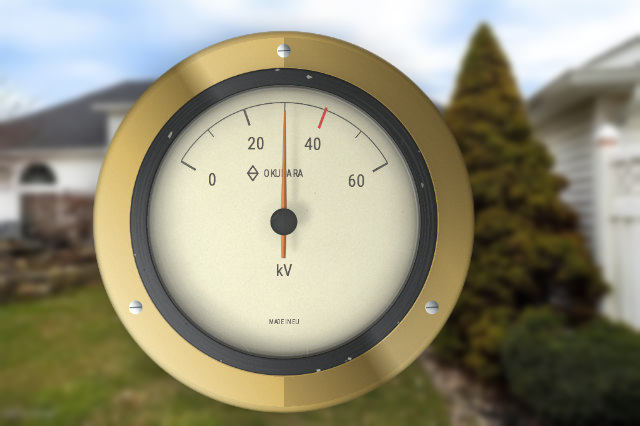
30 kV
